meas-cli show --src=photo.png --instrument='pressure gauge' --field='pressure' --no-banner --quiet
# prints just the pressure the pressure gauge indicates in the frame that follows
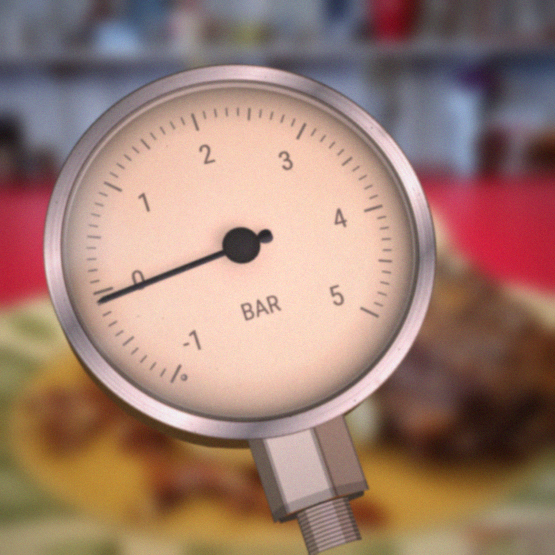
-0.1 bar
